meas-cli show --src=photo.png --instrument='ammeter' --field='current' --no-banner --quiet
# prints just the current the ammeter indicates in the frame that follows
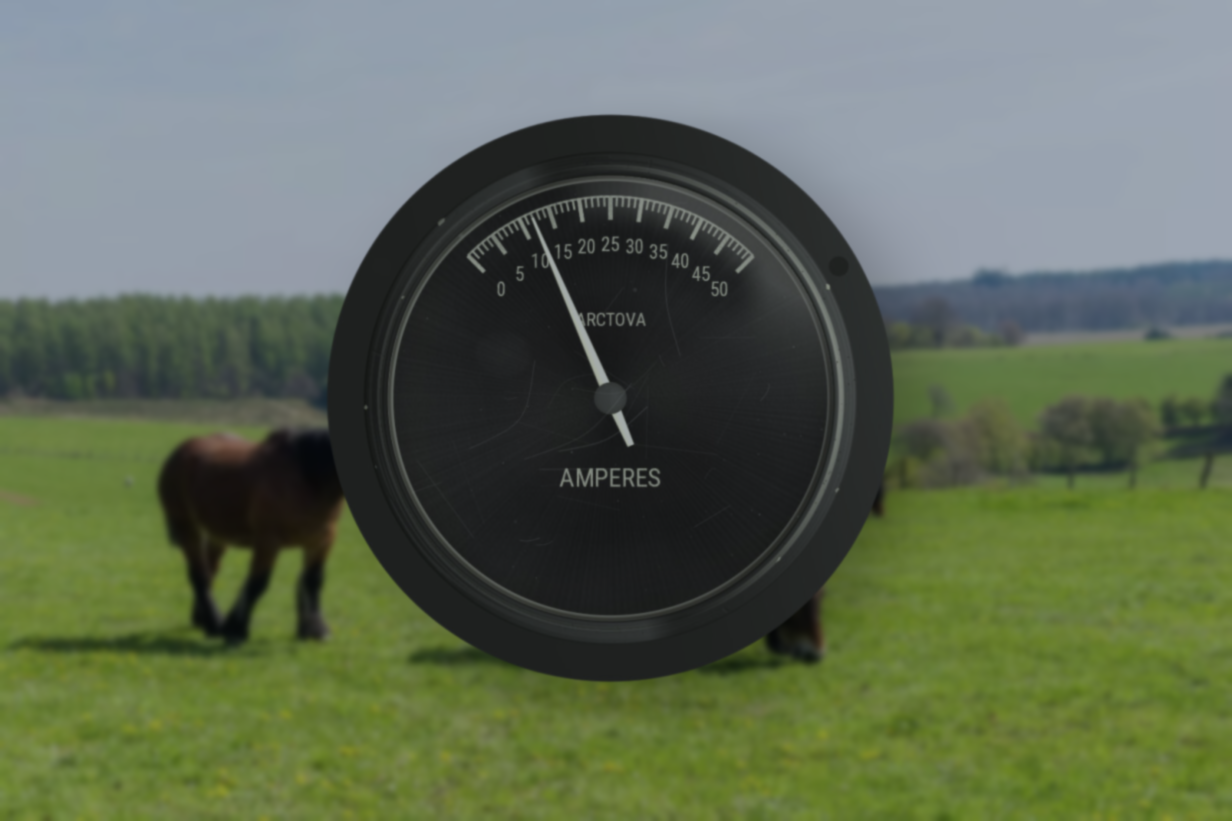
12 A
